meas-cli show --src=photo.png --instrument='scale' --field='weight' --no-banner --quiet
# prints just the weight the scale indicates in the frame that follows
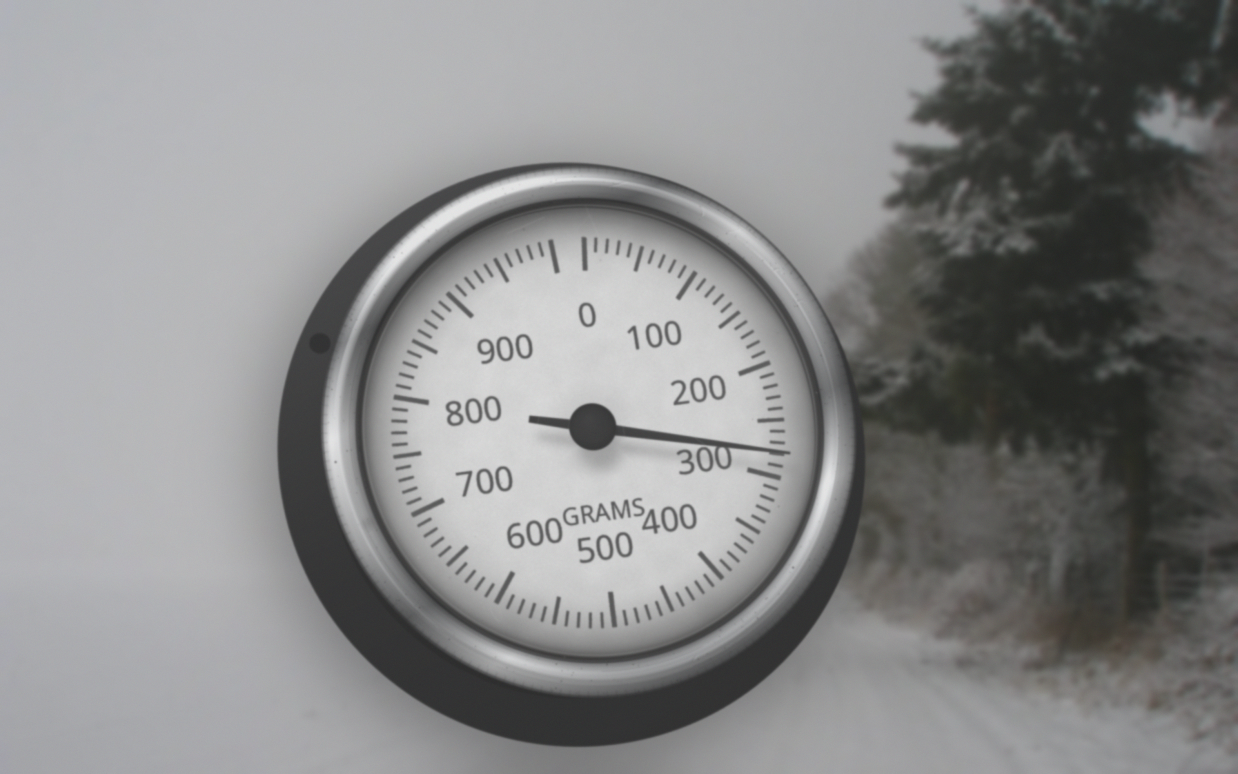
280 g
